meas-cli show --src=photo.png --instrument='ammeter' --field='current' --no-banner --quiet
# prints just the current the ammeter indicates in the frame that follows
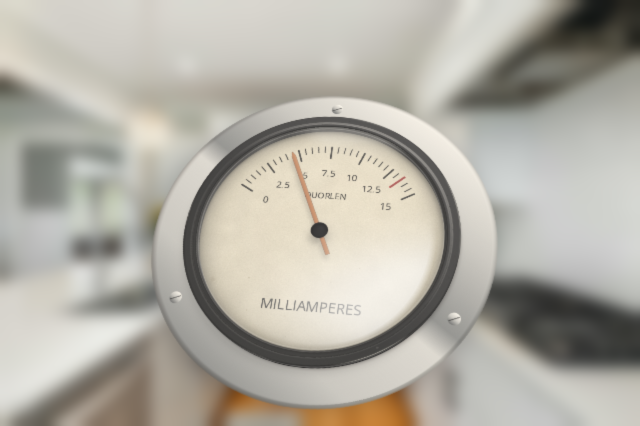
4.5 mA
